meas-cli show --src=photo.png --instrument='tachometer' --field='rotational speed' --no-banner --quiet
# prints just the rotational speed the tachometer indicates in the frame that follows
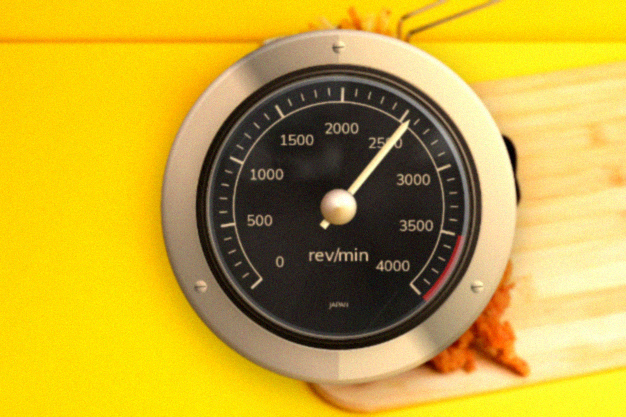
2550 rpm
